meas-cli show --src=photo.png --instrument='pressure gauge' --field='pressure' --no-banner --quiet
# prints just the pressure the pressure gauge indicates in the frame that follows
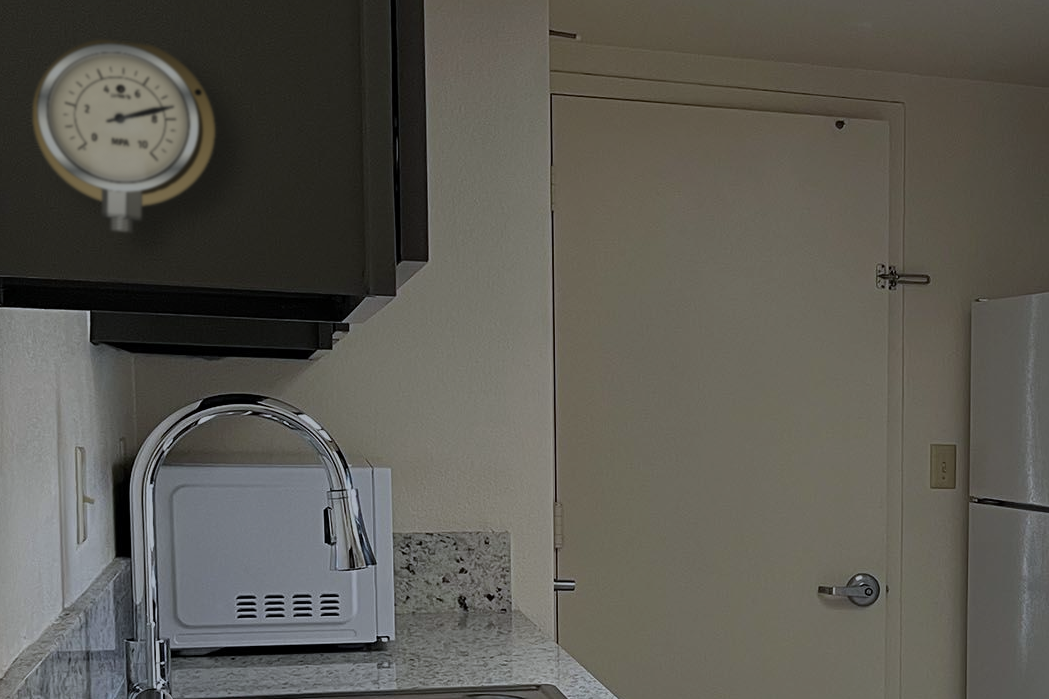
7.5 MPa
